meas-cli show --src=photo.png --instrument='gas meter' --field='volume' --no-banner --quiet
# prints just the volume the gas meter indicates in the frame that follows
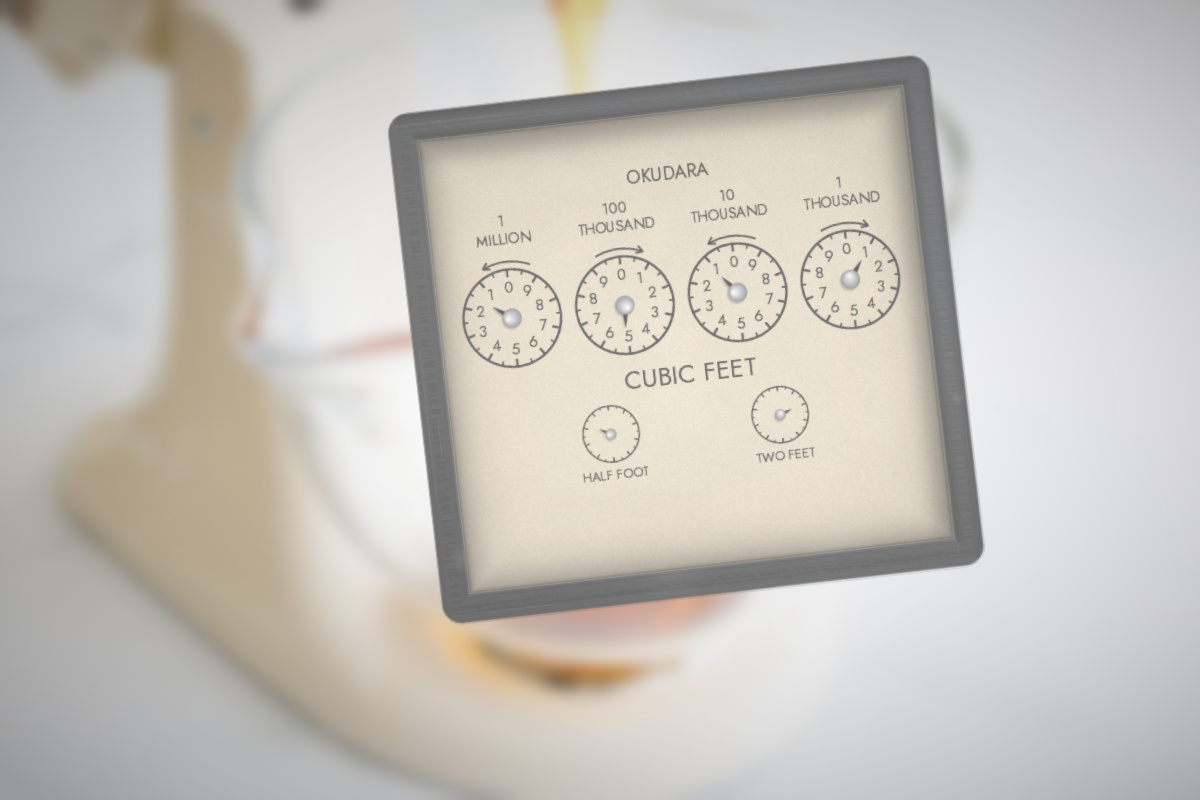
151100 ft³
